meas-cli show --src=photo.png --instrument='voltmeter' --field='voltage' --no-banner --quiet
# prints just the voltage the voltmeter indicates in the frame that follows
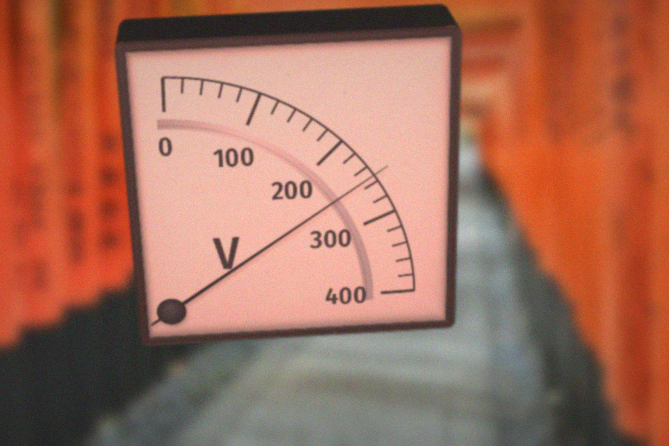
250 V
